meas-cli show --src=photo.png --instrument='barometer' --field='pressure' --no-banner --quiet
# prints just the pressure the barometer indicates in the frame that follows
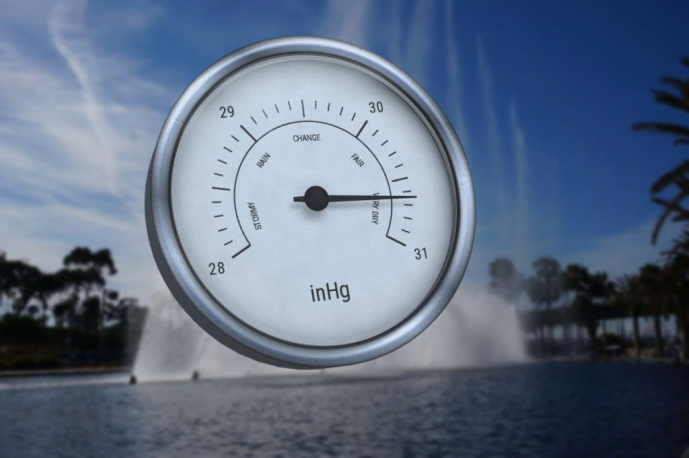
30.65 inHg
